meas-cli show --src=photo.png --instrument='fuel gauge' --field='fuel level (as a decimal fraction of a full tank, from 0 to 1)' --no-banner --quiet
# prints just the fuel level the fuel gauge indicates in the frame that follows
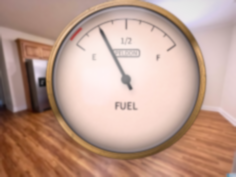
0.25
